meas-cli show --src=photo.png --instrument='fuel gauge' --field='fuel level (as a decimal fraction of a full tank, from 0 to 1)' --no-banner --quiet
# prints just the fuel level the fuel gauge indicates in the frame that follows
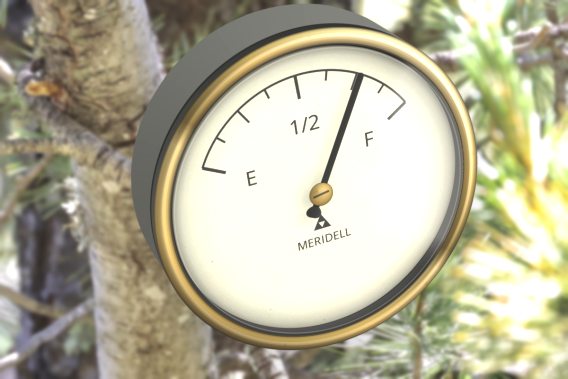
0.75
